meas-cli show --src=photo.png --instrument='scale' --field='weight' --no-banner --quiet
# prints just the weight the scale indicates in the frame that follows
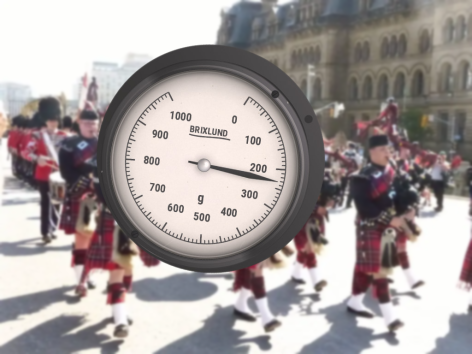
230 g
